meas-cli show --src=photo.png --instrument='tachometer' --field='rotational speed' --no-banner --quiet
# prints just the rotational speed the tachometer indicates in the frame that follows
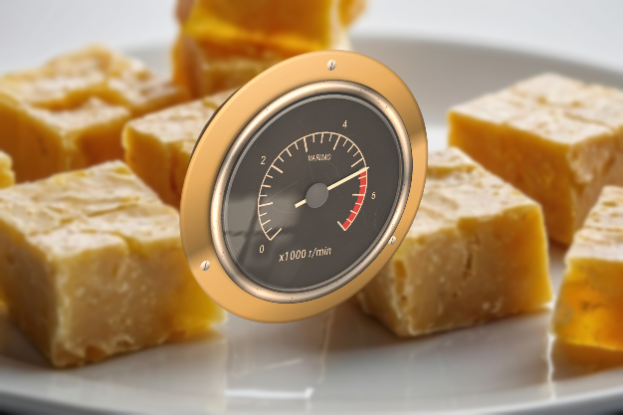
5250 rpm
